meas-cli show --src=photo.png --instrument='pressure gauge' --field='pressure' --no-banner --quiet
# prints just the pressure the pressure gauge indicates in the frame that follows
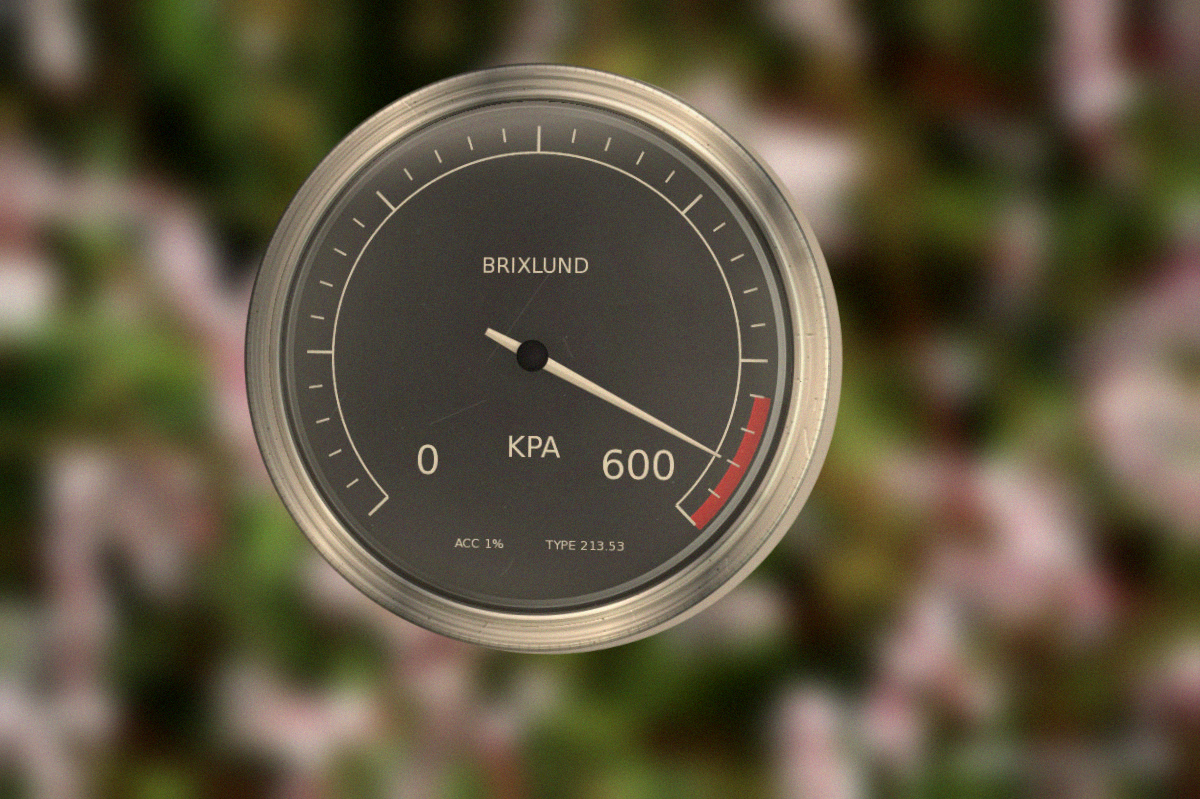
560 kPa
